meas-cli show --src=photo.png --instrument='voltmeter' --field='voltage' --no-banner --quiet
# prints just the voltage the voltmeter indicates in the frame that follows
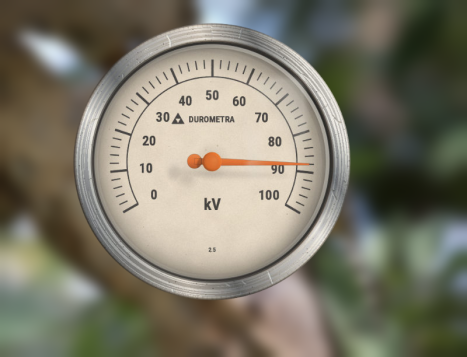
88 kV
